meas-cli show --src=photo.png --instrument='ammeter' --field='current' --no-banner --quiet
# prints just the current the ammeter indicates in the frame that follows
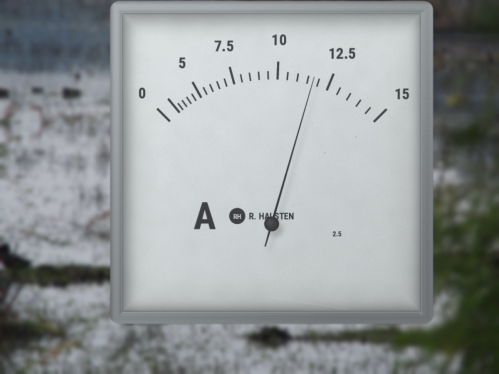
11.75 A
